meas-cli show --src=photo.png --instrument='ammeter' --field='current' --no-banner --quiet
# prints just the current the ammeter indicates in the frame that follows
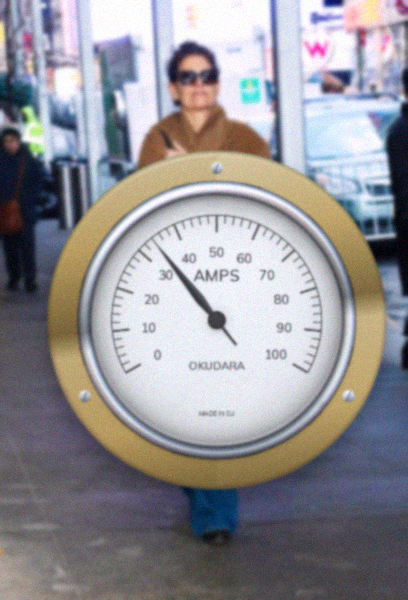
34 A
